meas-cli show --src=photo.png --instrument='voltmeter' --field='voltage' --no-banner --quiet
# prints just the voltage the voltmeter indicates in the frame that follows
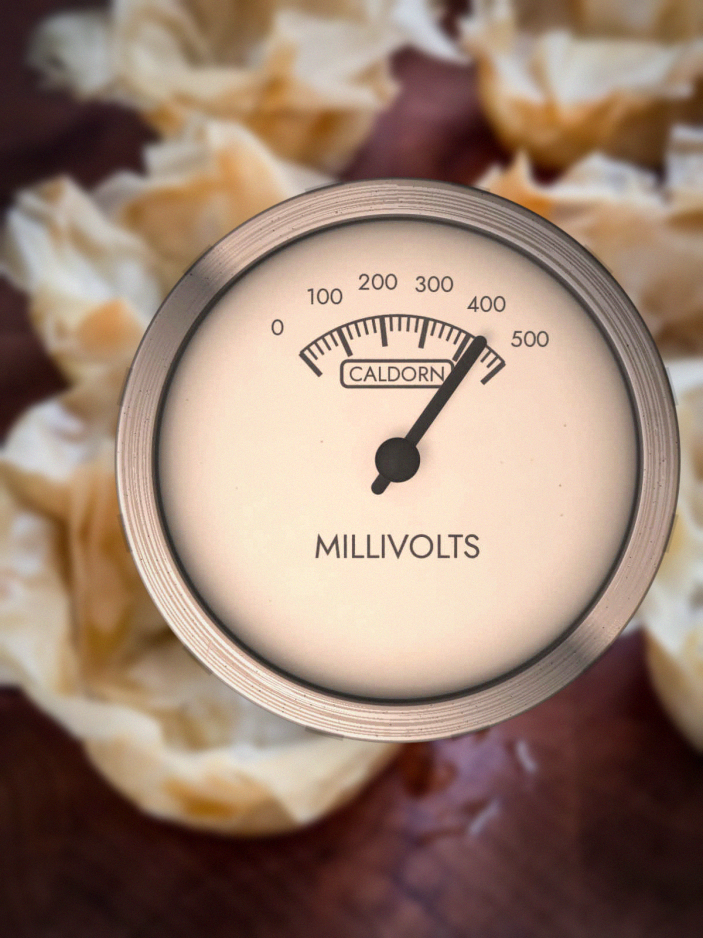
430 mV
